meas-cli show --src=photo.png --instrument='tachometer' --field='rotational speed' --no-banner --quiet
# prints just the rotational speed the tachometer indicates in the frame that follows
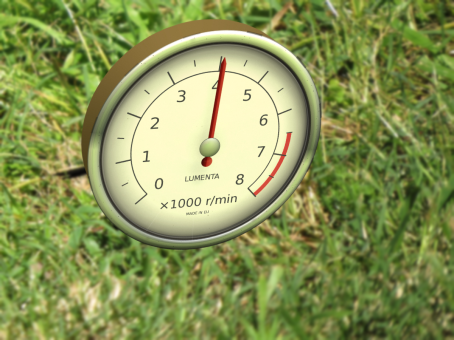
4000 rpm
